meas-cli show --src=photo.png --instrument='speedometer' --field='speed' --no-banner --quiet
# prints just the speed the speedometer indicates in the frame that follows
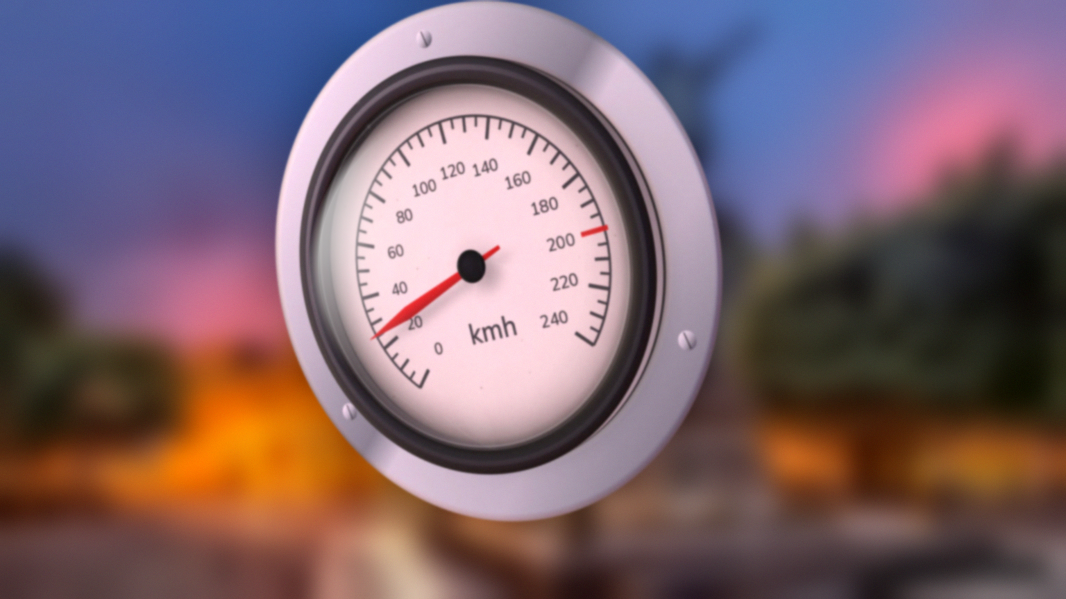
25 km/h
